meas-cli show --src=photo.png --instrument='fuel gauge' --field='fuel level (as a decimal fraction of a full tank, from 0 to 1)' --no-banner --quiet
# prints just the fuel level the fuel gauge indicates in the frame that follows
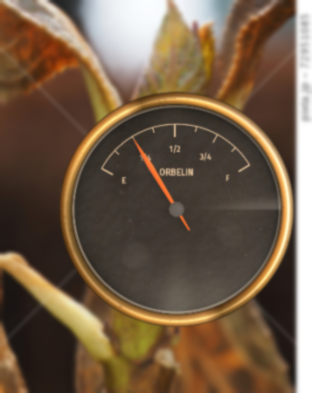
0.25
